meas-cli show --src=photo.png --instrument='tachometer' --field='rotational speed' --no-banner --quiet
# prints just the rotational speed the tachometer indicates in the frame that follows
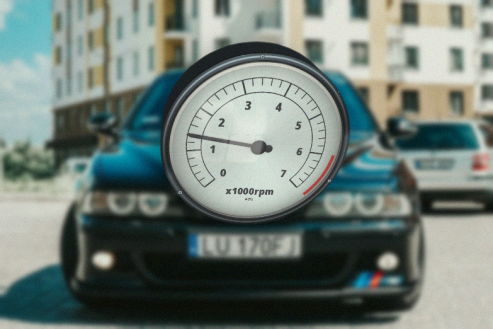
1400 rpm
